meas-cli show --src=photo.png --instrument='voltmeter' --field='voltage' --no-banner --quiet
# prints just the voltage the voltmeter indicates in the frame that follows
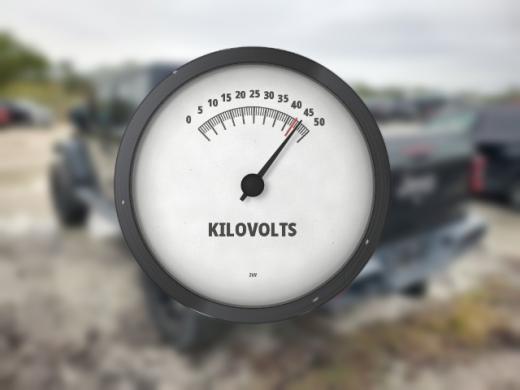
45 kV
